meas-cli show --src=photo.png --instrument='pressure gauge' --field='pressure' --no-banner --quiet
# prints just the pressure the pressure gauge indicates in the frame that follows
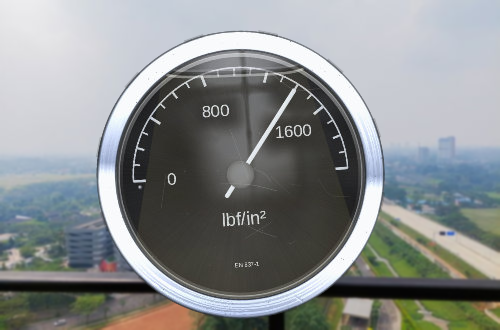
1400 psi
